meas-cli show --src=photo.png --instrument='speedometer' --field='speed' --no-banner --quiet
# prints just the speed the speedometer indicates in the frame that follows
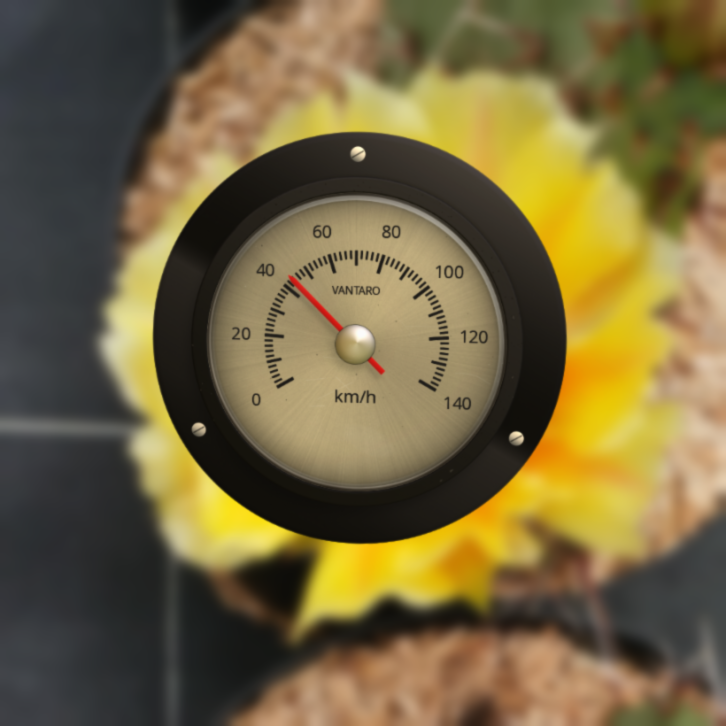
44 km/h
